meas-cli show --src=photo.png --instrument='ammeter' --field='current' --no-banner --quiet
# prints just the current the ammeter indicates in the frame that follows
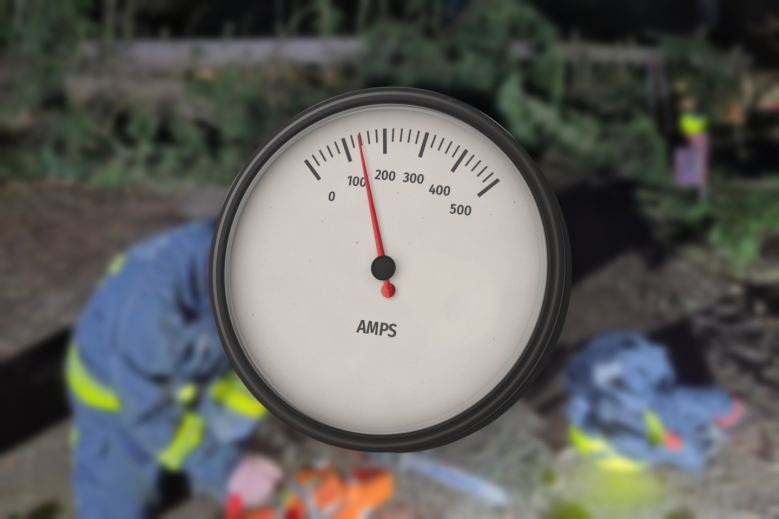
140 A
